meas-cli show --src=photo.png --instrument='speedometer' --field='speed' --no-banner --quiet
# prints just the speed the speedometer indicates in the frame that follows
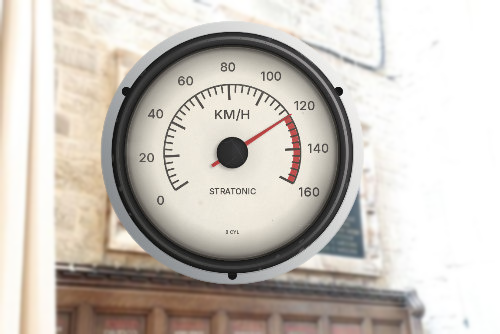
120 km/h
